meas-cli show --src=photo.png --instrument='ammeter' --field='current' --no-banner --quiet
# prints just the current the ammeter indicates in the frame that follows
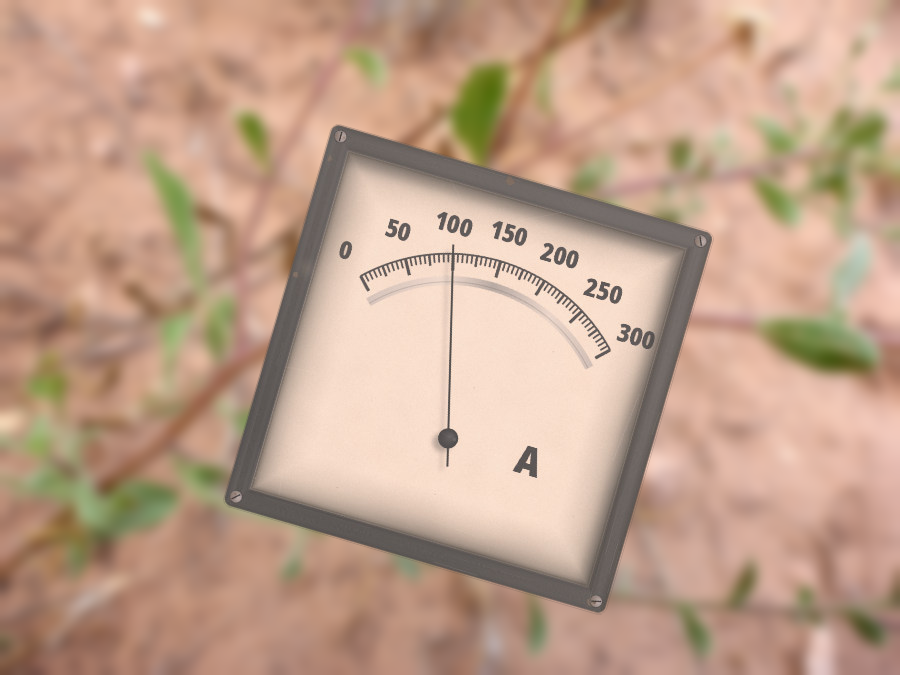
100 A
